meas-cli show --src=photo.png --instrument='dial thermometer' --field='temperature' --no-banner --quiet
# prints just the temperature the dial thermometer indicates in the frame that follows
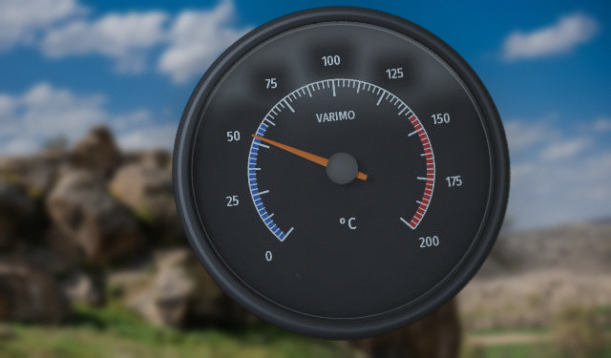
52.5 °C
